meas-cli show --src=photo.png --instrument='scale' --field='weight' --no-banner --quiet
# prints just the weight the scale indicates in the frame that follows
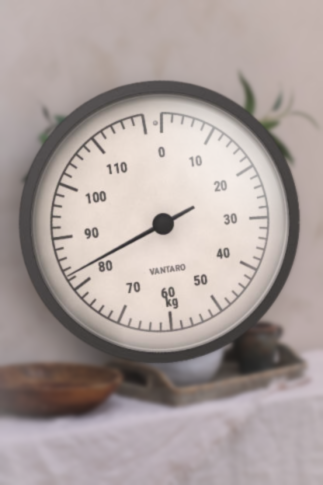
83 kg
